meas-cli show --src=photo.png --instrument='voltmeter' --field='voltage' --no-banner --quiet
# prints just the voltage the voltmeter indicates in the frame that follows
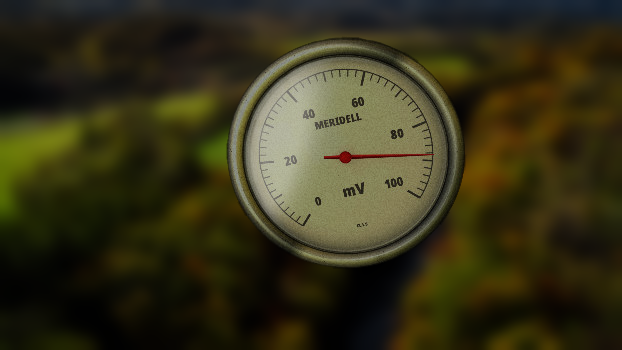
88 mV
